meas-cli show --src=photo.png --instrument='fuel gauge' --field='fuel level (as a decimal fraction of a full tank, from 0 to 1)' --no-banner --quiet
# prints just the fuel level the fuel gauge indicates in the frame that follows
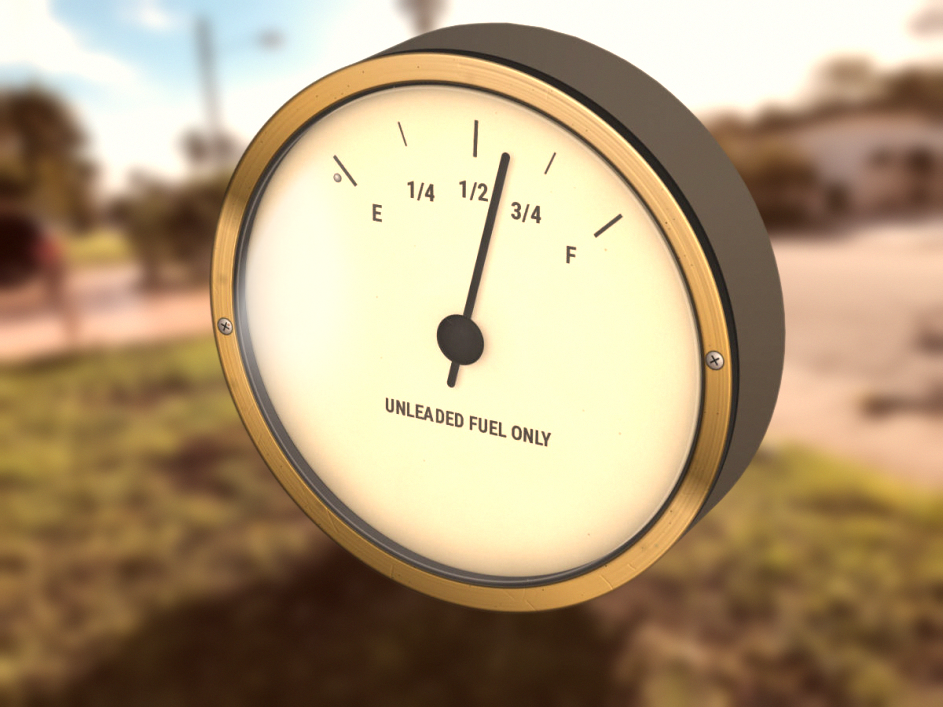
0.625
